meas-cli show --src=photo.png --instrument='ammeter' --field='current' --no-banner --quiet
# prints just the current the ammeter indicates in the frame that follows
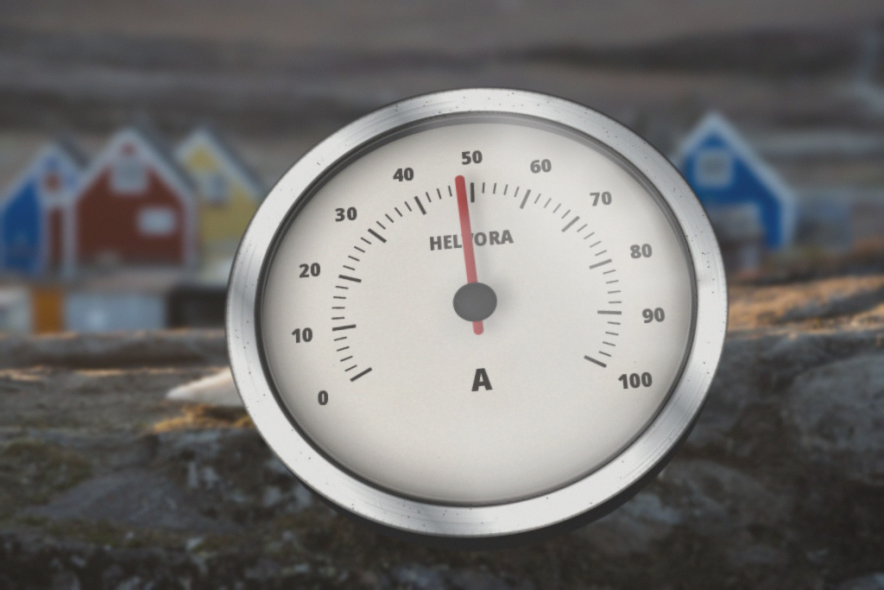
48 A
